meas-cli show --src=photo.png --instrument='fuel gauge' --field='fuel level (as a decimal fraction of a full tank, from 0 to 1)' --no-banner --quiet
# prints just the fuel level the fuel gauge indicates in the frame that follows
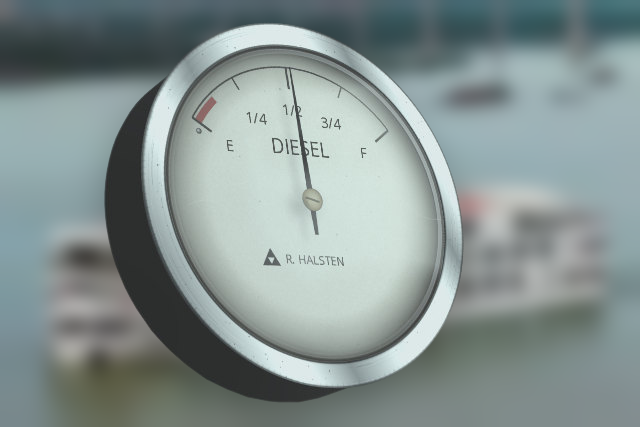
0.5
